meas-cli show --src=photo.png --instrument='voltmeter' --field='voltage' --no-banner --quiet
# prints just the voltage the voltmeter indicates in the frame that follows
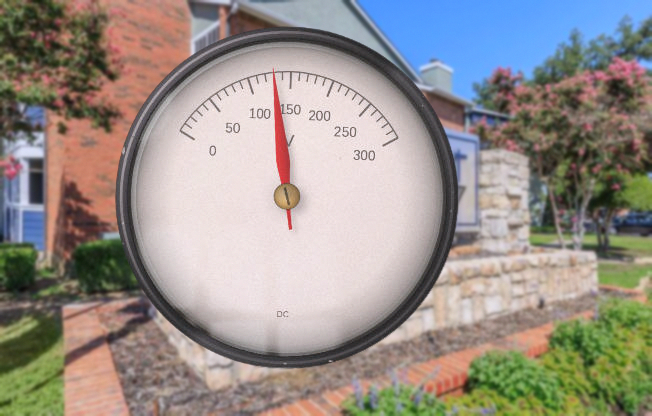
130 V
